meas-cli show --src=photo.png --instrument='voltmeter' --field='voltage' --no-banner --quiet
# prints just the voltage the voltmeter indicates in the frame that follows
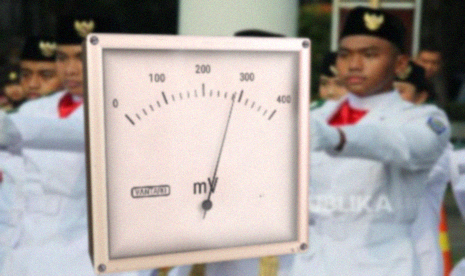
280 mV
